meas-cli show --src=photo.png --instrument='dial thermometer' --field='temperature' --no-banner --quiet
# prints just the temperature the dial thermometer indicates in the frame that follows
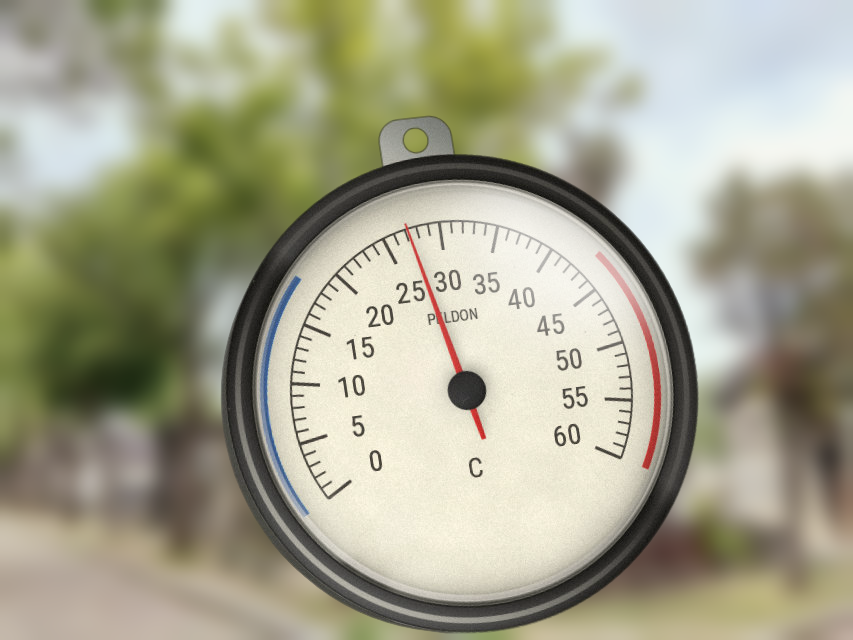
27 °C
